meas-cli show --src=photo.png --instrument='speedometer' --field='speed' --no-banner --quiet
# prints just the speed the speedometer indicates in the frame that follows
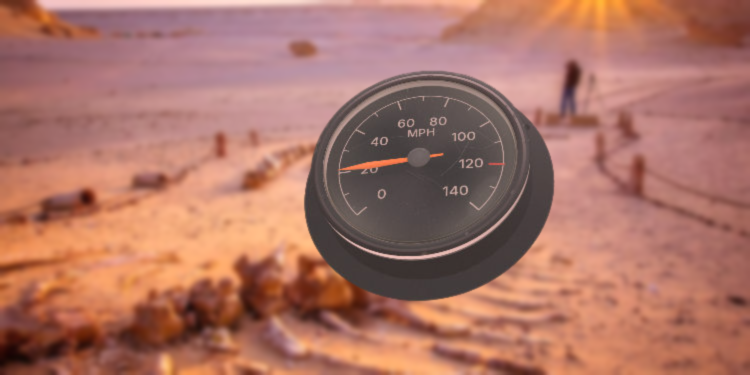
20 mph
